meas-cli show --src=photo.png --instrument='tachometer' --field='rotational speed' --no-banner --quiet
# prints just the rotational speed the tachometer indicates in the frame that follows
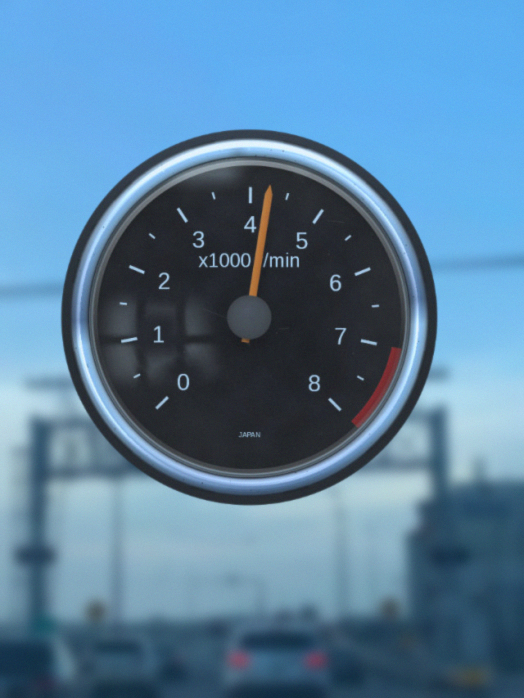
4250 rpm
